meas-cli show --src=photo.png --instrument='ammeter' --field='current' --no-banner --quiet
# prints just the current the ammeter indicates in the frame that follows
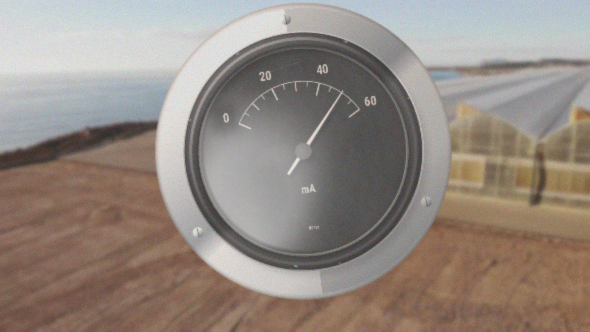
50 mA
